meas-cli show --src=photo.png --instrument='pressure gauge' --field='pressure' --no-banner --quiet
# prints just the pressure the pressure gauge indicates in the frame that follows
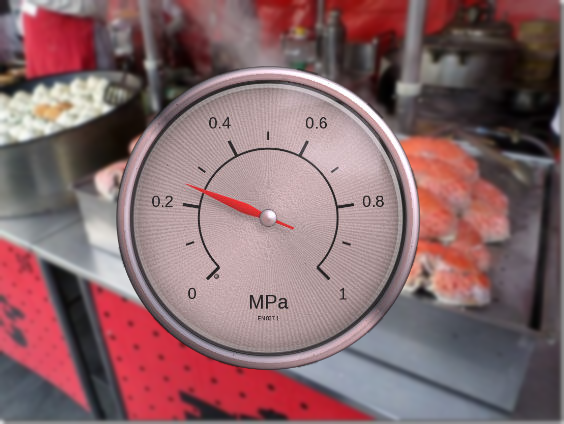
0.25 MPa
